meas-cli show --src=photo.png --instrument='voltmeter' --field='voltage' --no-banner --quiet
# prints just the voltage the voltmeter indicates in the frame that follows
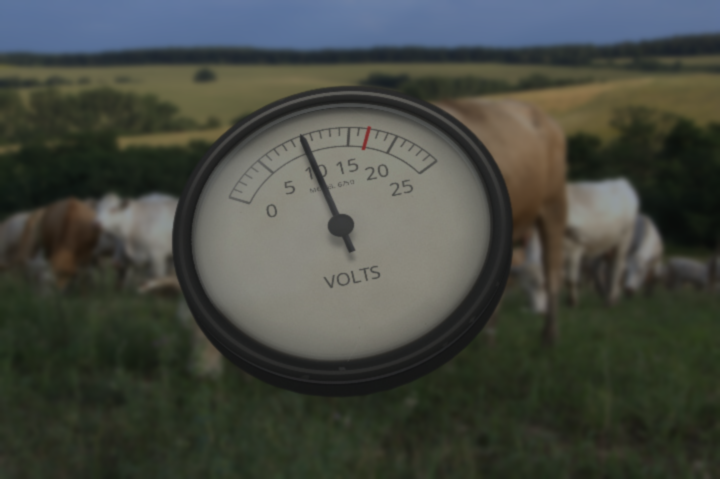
10 V
